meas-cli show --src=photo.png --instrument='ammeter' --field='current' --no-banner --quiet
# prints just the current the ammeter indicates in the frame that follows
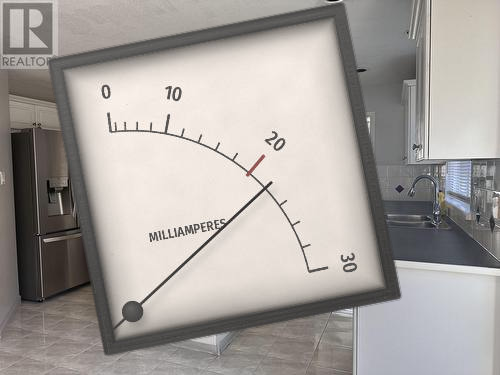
22 mA
